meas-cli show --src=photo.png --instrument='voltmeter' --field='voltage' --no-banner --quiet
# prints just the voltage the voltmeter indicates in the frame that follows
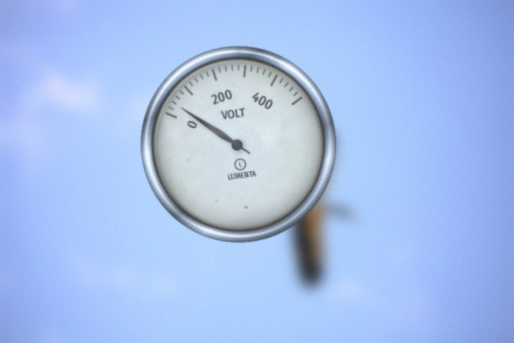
40 V
